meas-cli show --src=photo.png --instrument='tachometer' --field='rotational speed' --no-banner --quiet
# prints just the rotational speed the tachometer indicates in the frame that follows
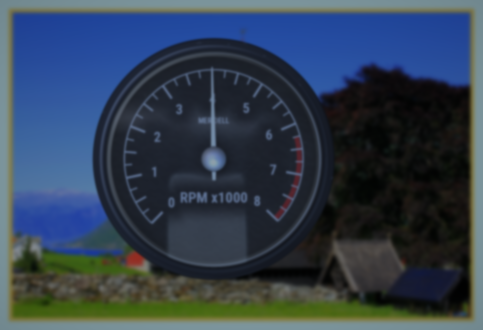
4000 rpm
